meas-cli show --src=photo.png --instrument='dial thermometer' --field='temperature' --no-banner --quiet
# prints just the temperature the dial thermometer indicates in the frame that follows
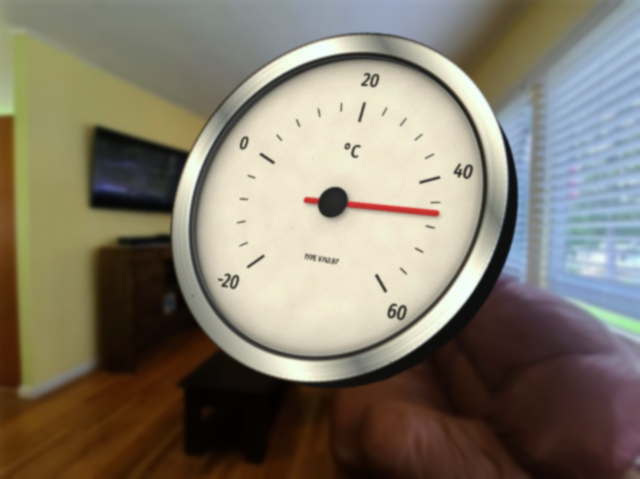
46 °C
